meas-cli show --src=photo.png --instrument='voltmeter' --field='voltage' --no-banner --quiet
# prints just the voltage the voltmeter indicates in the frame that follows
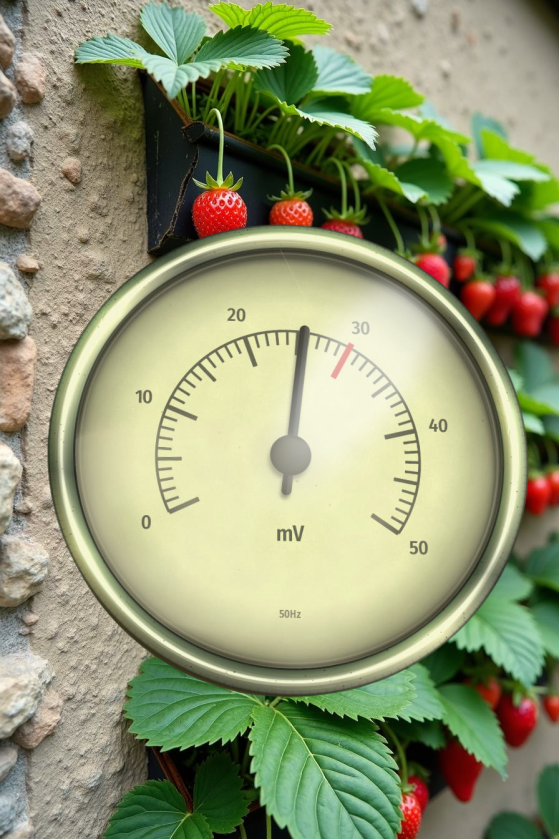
25.5 mV
